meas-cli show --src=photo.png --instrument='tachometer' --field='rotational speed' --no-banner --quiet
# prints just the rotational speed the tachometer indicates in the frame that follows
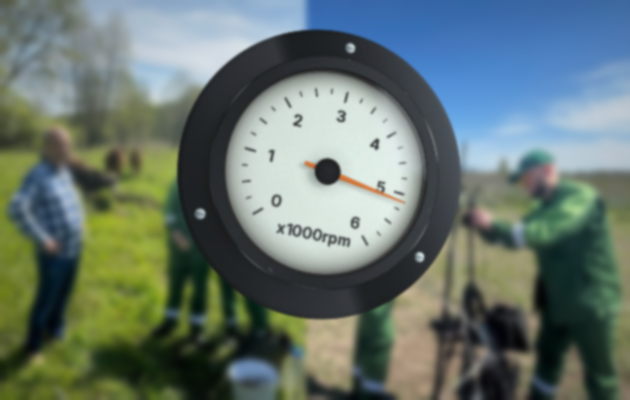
5125 rpm
